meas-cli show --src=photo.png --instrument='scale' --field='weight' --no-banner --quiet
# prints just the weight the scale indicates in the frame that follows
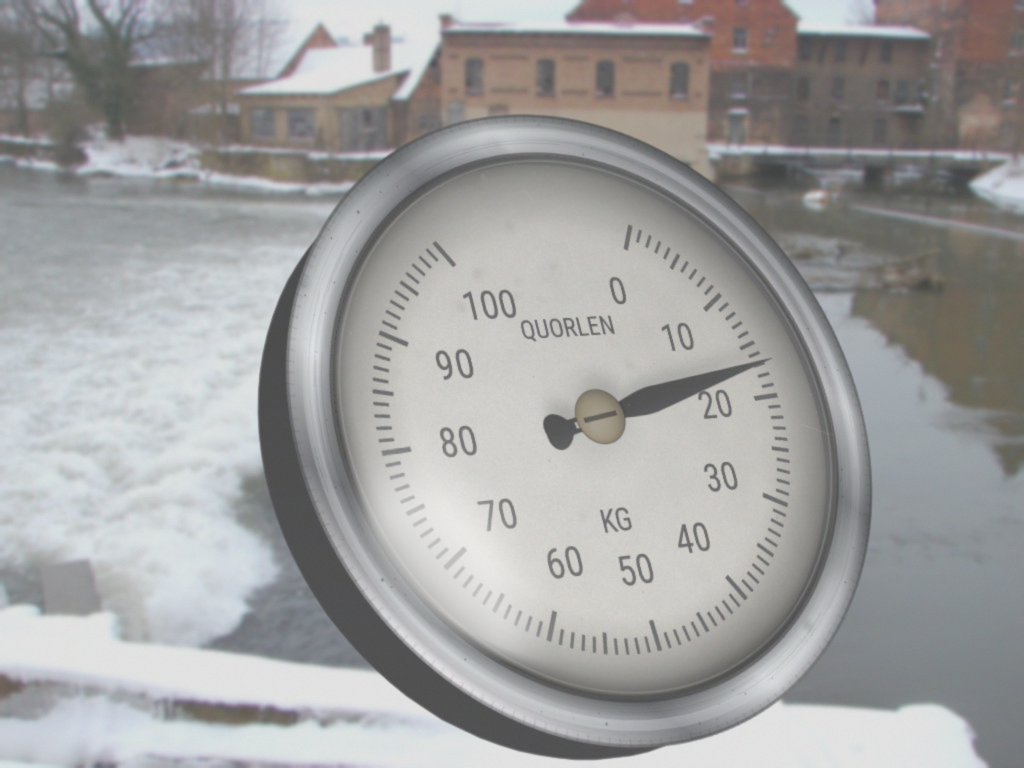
17 kg
